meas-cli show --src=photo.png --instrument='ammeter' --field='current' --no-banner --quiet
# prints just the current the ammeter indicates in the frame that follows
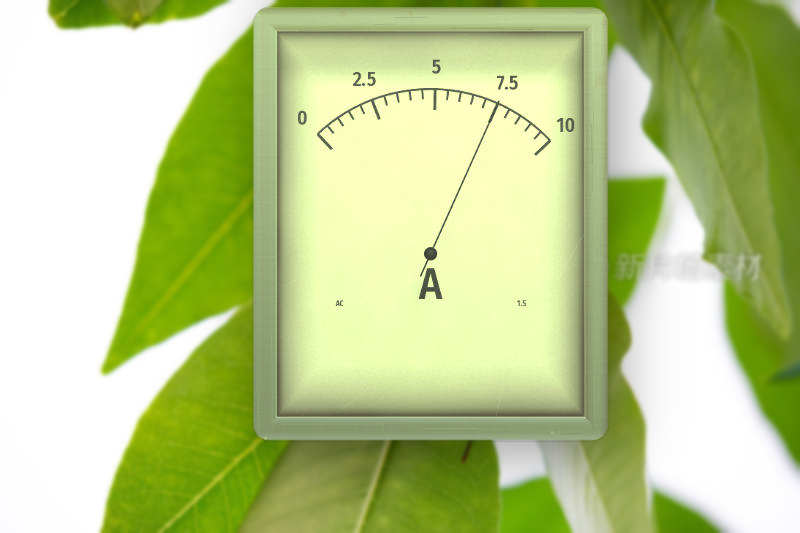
7.5 A
